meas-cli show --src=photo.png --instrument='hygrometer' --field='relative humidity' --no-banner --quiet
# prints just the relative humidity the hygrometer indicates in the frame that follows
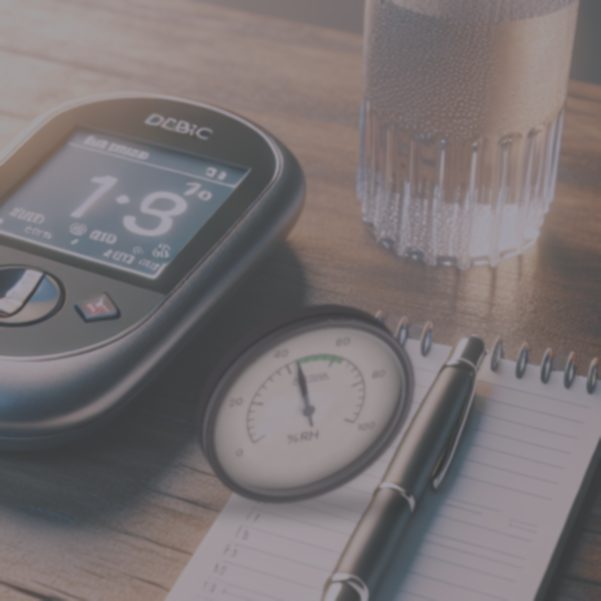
44 %
